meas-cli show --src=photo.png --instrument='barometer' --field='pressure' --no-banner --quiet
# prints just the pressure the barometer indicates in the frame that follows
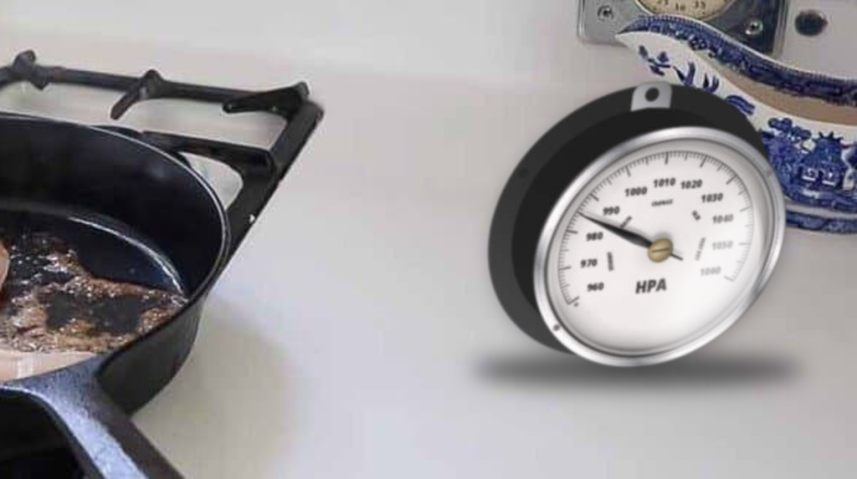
985 hPa
